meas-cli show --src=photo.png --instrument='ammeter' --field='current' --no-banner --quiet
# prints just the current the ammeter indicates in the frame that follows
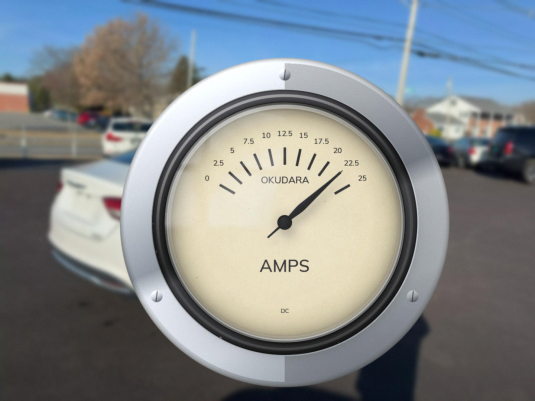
22.5 A
